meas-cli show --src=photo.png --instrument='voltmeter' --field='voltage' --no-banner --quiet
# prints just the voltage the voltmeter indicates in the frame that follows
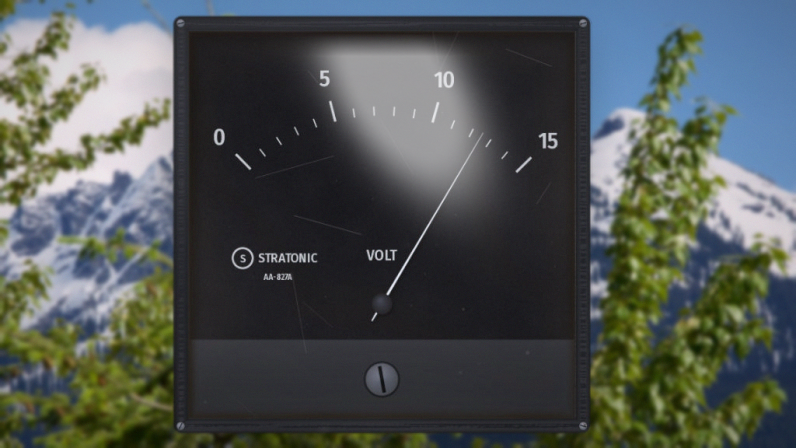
12.5 V
